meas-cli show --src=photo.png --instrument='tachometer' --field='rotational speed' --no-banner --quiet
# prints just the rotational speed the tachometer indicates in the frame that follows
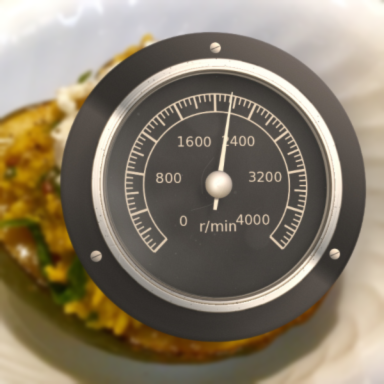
2150 rpm
